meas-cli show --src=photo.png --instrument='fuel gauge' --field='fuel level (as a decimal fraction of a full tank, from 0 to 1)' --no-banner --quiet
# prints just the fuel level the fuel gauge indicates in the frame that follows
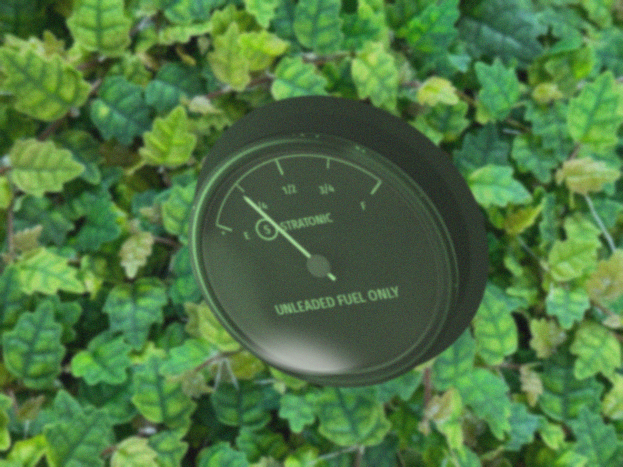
0.25
